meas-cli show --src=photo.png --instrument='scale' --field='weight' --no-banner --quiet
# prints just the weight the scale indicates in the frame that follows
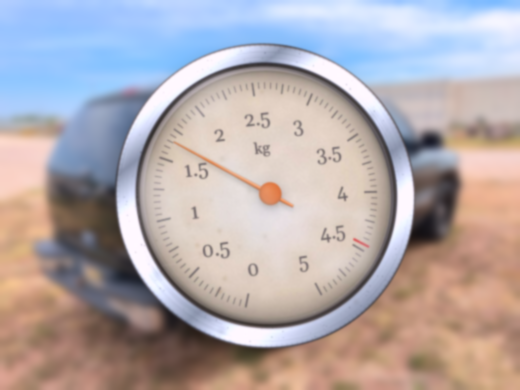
1.65 kg
